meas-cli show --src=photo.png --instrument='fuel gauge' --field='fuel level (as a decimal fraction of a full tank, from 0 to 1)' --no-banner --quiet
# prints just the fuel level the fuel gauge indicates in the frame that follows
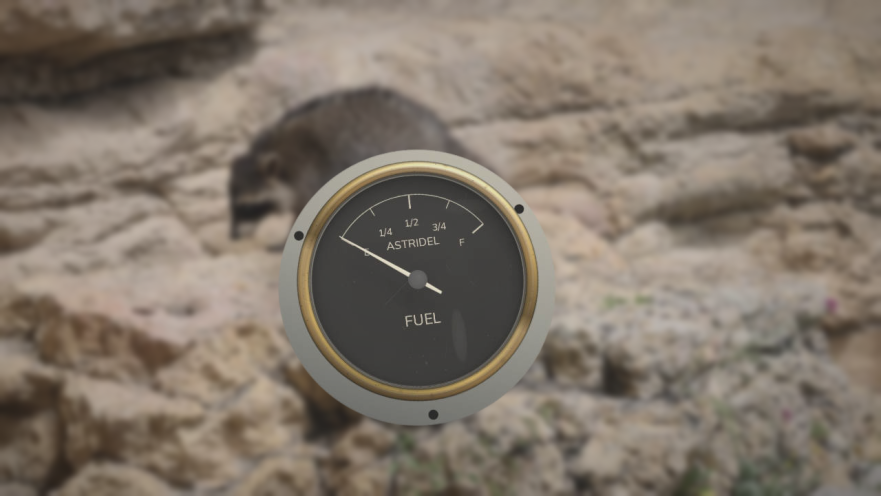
0
